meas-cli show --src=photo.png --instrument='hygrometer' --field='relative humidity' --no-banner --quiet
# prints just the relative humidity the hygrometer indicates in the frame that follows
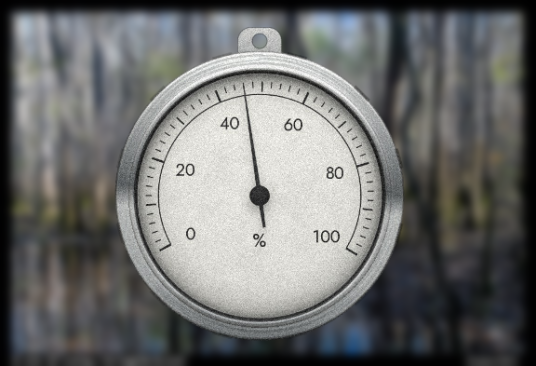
46 %
